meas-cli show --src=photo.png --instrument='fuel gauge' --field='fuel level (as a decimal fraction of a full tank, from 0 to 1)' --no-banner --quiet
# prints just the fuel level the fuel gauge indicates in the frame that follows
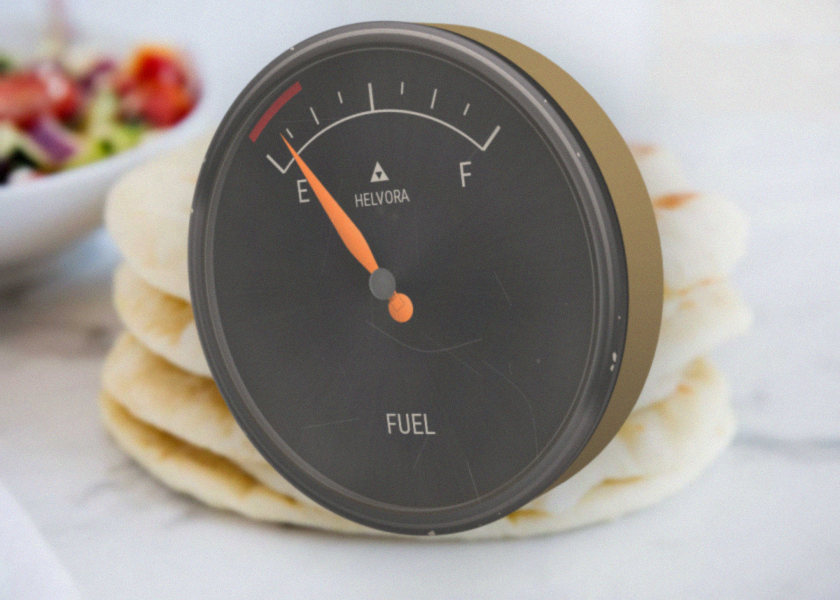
0.125
